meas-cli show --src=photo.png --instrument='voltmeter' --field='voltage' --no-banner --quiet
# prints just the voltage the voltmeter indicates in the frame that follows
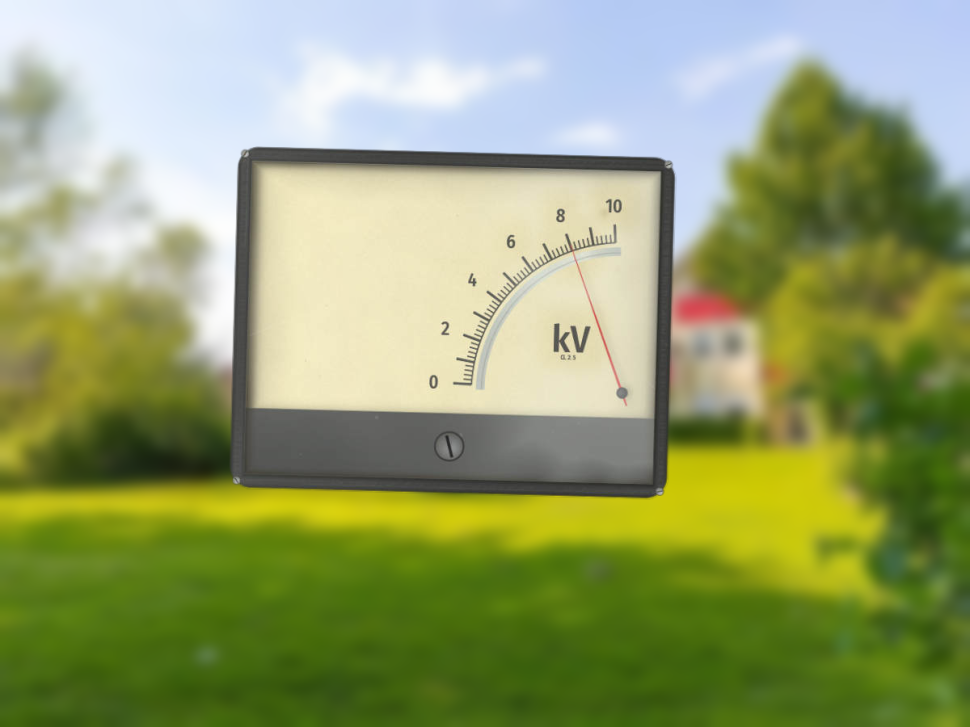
8 kV
